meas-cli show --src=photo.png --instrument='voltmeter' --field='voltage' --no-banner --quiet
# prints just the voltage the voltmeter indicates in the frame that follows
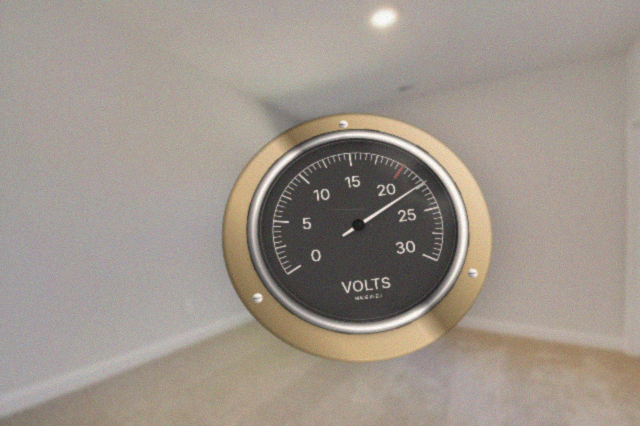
22.5 V
